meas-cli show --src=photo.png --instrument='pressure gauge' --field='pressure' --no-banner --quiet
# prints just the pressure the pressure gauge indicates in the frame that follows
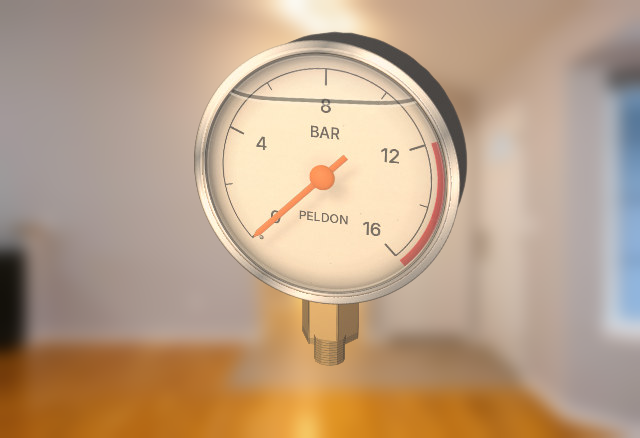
0 bar
